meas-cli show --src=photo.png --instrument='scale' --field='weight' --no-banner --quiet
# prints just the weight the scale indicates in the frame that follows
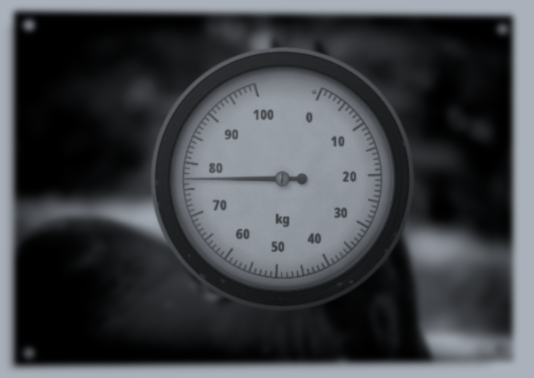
77 kg
